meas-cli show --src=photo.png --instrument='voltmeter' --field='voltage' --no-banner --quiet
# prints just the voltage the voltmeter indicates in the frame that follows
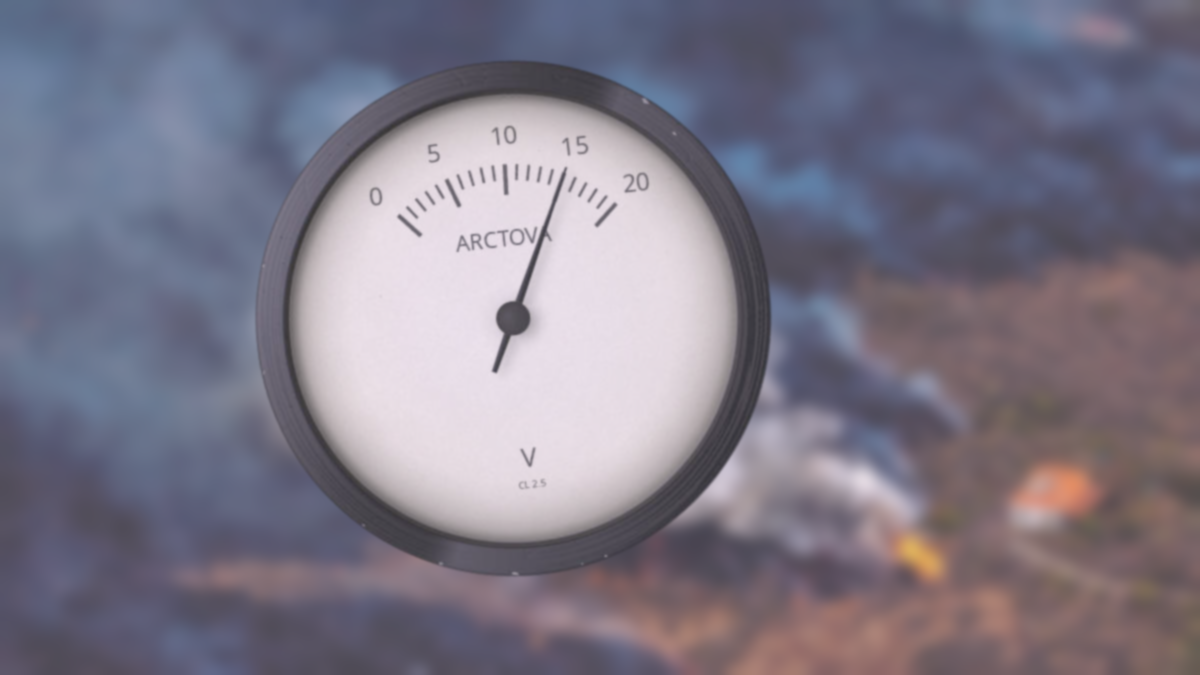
15 V
